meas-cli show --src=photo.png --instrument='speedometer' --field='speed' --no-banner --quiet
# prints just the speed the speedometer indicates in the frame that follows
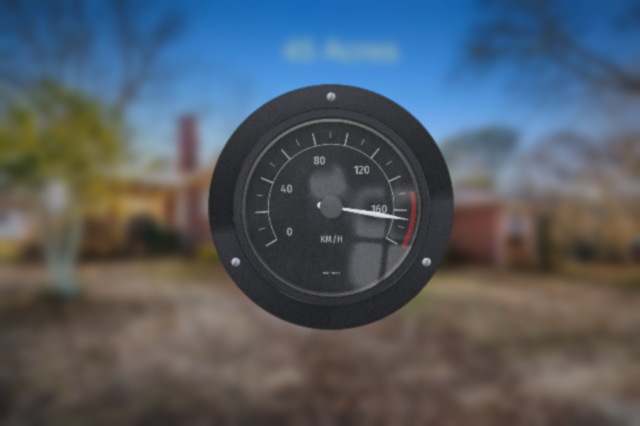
165 km/h
